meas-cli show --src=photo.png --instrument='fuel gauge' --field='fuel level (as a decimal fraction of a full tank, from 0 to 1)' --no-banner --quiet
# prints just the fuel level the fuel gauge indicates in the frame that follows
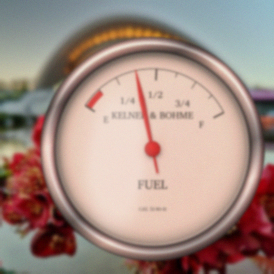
0.375
